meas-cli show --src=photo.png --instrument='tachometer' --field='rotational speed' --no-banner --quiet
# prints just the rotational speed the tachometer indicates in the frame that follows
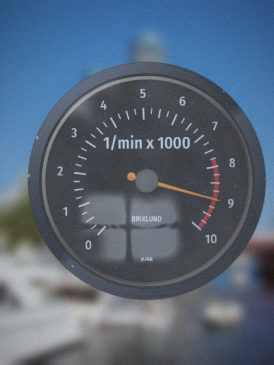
9000 rpm
